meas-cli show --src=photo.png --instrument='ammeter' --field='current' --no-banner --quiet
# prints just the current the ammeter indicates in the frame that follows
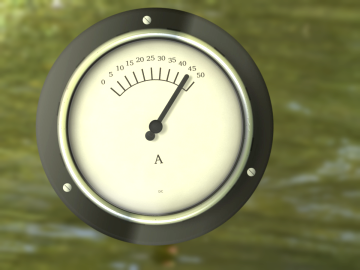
45 A
